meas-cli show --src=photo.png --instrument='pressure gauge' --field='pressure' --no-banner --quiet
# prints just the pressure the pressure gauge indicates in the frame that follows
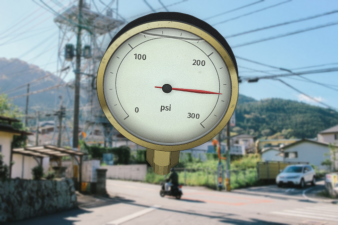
250 psi
